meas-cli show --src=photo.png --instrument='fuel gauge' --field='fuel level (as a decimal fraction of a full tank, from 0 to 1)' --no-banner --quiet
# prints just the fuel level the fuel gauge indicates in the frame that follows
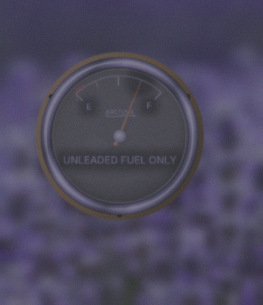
0.75
